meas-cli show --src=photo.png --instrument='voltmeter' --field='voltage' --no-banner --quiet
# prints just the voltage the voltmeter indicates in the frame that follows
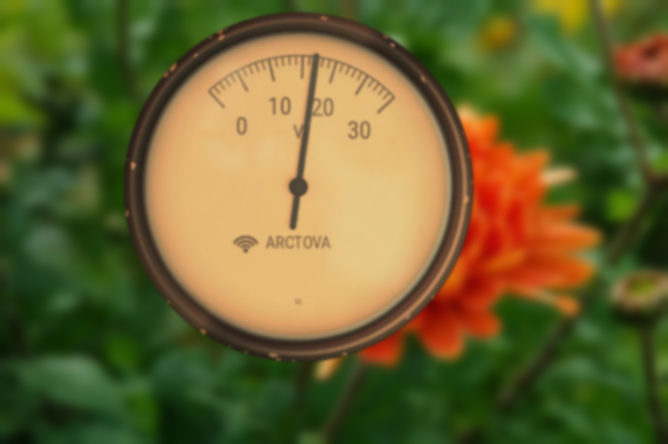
17 V
